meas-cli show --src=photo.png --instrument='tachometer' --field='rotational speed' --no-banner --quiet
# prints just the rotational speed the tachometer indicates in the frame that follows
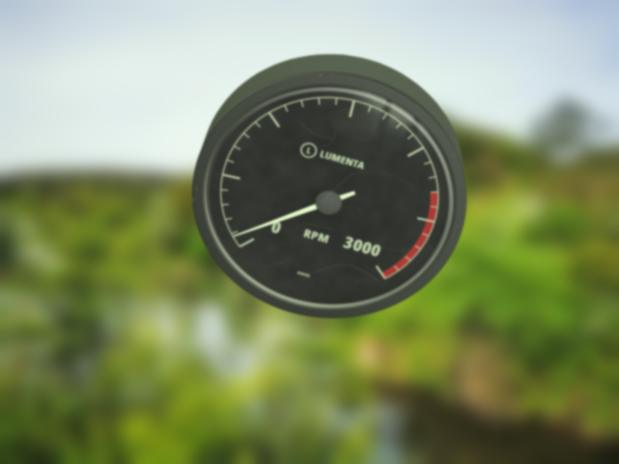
100 rpm
